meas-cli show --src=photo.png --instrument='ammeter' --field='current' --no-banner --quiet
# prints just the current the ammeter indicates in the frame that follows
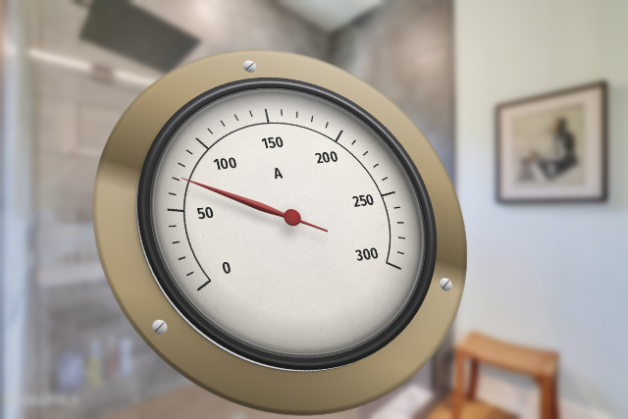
70 A
